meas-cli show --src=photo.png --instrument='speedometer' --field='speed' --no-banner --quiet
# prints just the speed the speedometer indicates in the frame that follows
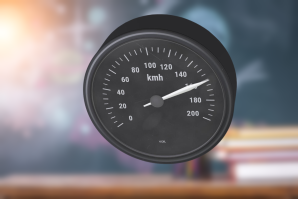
160 km/h
